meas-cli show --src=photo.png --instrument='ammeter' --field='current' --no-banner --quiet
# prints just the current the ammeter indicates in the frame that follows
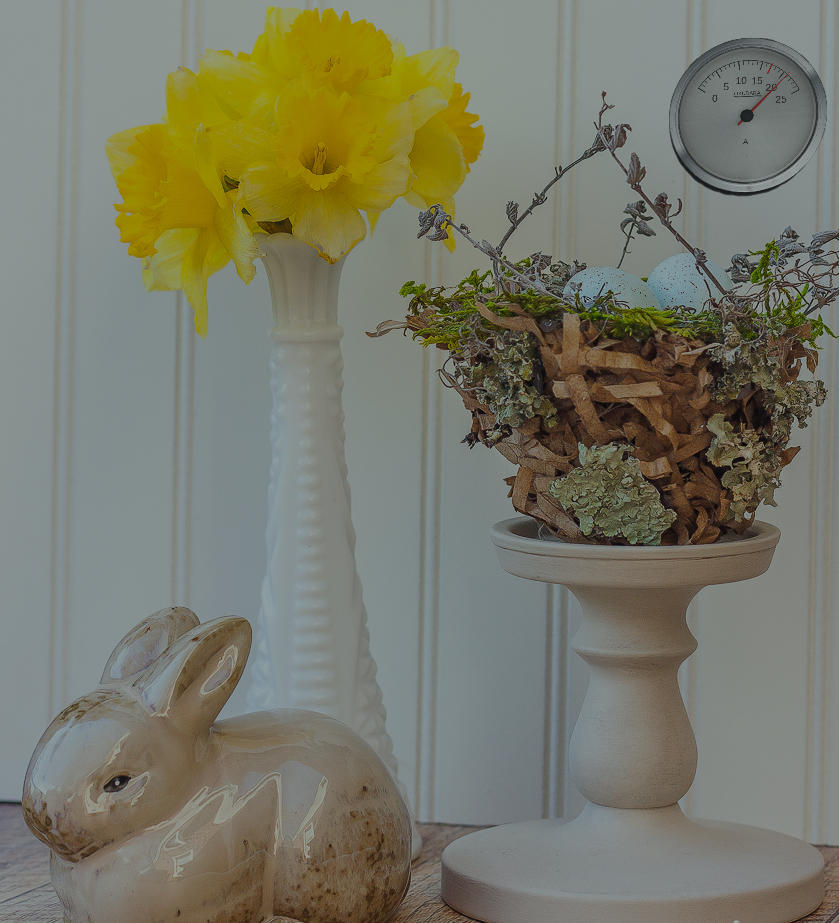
21 A
